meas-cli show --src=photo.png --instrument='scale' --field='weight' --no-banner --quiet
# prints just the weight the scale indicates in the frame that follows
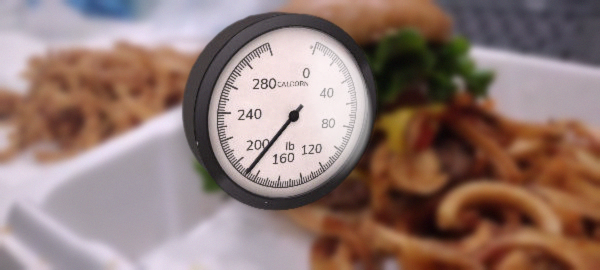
190 lb
